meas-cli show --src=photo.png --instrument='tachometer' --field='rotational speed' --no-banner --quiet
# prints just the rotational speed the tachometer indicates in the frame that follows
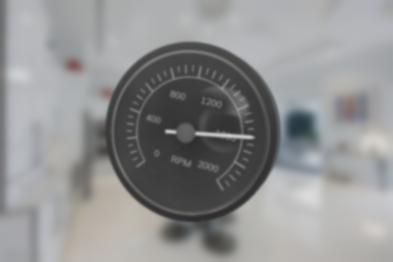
1600 rpm
